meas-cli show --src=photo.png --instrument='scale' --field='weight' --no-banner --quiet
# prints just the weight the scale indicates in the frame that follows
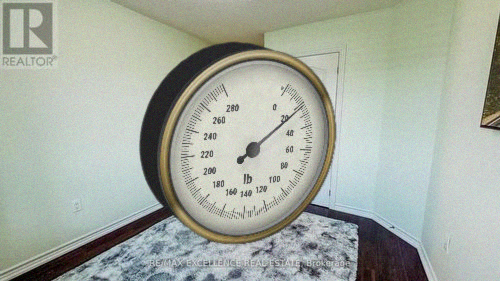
20 lb
